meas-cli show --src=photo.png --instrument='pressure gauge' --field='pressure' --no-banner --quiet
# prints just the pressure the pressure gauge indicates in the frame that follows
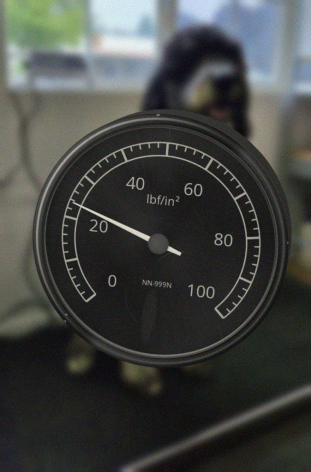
24 psi
